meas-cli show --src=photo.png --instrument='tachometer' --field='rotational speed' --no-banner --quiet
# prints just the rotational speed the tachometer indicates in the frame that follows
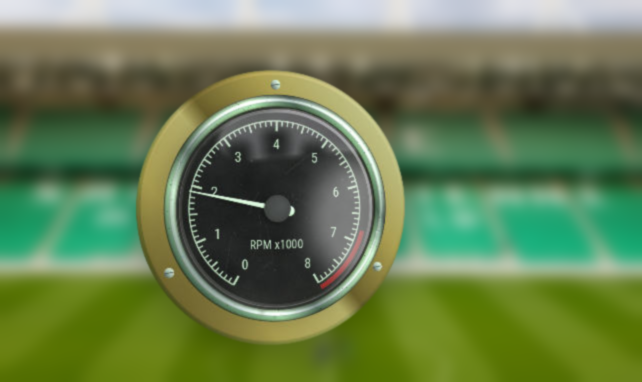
1900 rpm
